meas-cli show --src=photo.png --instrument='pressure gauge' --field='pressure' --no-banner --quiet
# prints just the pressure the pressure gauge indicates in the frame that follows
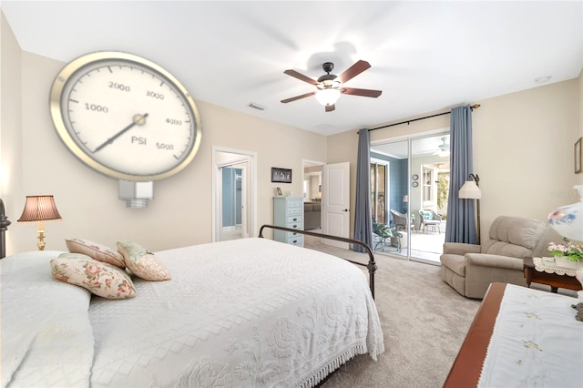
0 psi
